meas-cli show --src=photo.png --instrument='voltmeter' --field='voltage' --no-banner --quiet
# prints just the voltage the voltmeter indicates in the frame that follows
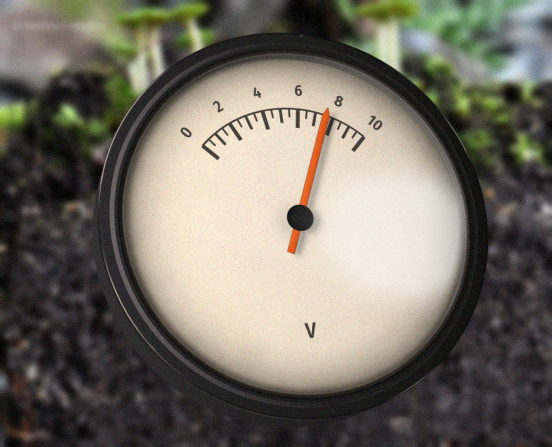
7.5 V
